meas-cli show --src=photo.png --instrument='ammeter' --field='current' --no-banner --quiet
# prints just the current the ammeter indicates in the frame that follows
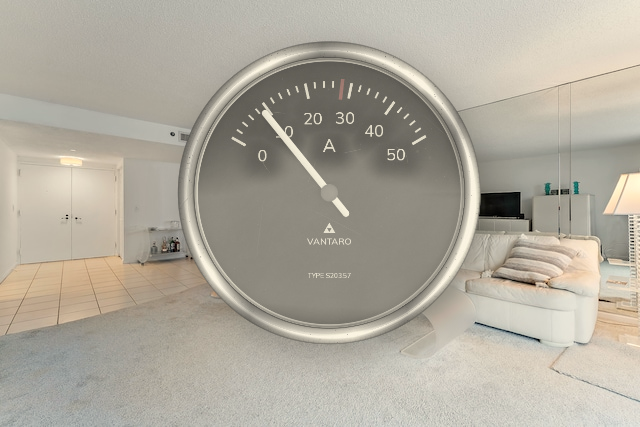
9 A
